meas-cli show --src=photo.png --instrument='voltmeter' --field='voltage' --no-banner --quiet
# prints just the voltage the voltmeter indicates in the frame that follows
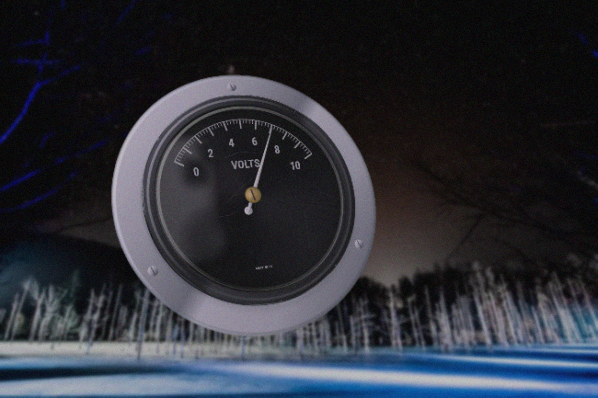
7 V
